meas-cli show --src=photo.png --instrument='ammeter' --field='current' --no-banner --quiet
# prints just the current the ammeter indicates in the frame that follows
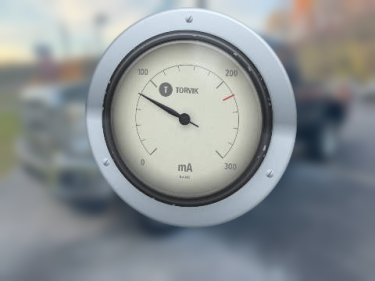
80 mA
